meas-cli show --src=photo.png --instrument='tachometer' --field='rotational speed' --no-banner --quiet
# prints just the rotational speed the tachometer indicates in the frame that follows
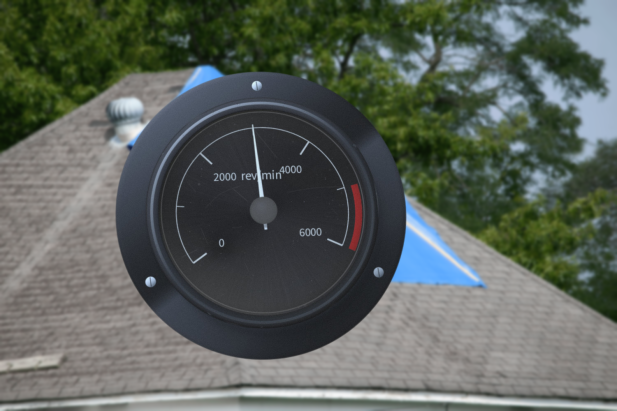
3000 rpm
